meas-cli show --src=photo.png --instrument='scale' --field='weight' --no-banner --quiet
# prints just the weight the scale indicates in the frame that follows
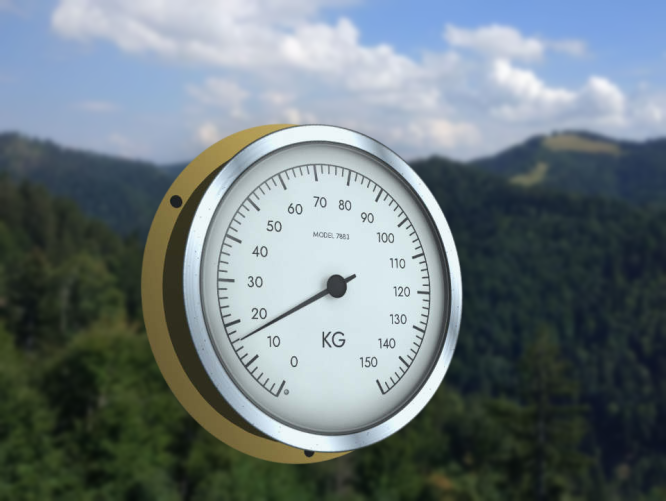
16 kg
